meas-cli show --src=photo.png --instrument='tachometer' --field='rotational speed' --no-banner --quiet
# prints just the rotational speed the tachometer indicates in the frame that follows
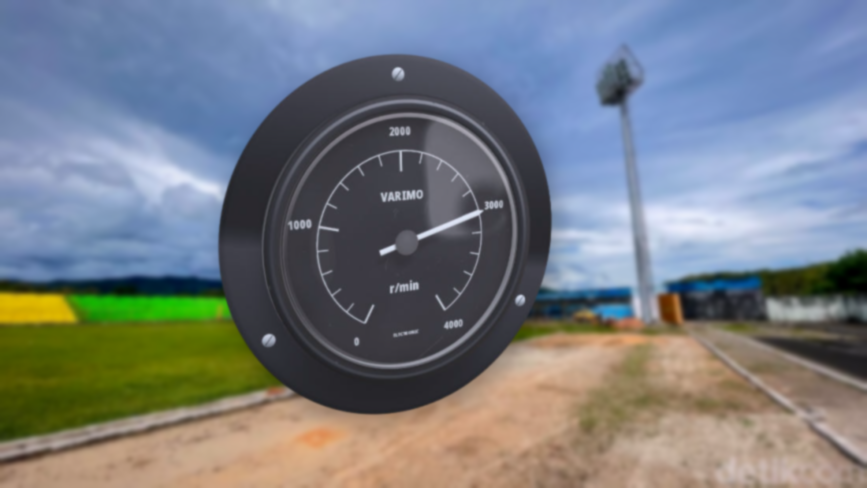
3000 rpm
